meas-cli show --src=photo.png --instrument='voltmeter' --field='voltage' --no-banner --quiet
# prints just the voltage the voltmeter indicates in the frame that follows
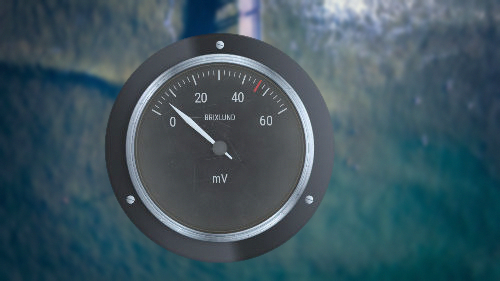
6 mV
